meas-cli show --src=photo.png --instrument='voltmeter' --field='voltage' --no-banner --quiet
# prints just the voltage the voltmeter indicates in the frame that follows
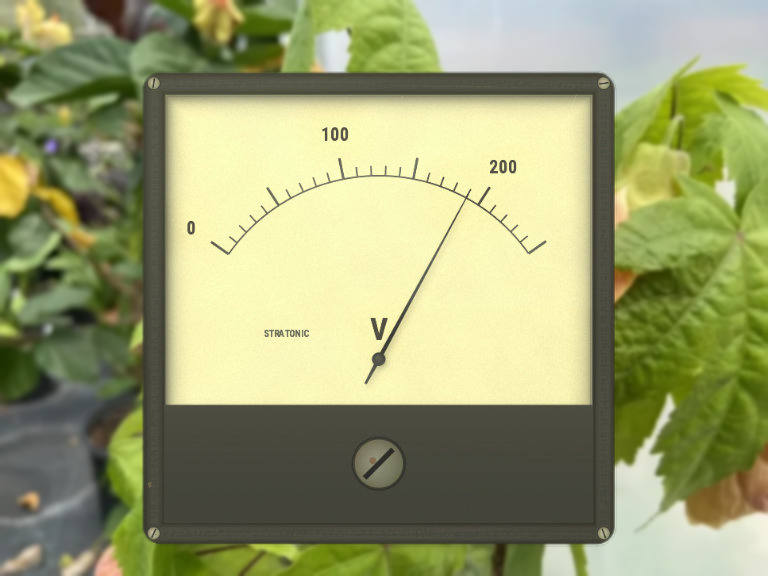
190 V
